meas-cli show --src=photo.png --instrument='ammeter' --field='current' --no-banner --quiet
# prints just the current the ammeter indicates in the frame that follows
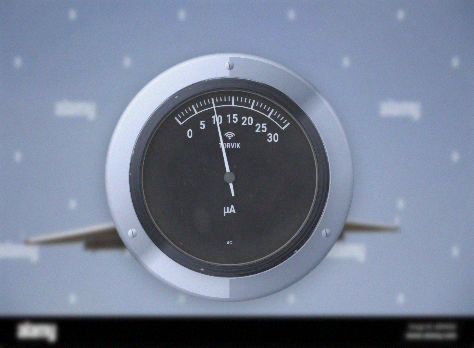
10 µA
